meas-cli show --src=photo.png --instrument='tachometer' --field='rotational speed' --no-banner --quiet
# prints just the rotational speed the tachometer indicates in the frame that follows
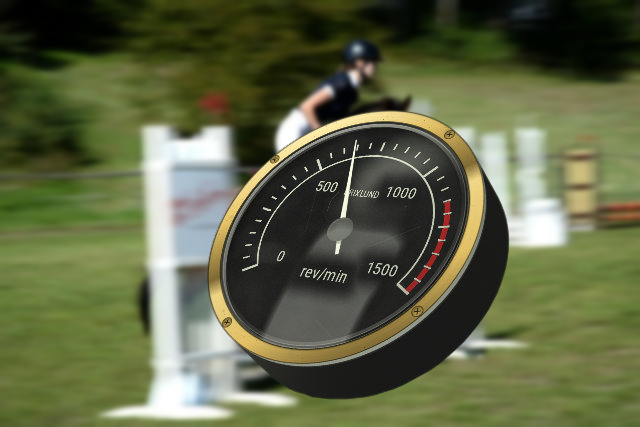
650 rpm
